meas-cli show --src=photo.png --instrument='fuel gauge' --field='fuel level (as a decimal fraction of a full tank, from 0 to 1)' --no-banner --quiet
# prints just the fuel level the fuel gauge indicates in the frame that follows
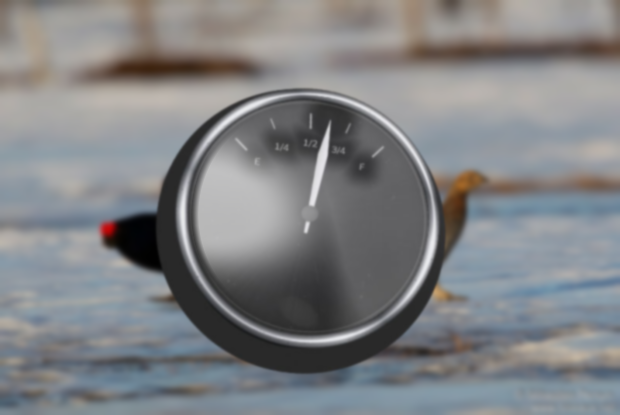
0.625
